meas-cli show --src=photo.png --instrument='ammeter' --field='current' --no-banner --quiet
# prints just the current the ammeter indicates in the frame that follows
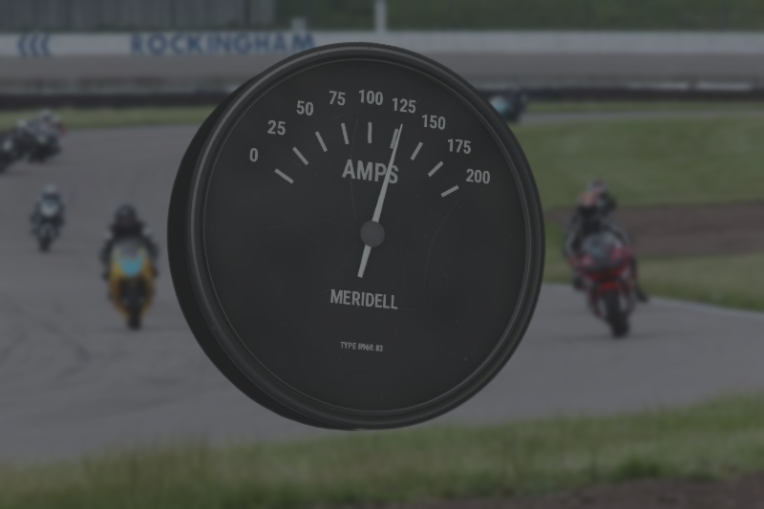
125 A
